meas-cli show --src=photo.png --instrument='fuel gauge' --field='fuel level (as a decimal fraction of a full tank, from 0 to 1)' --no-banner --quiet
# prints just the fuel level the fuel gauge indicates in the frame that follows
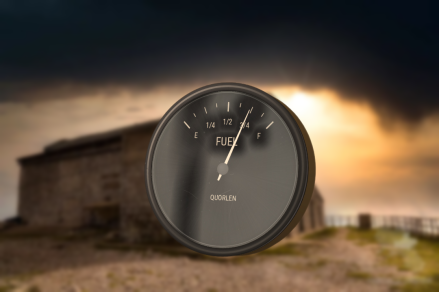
0.75
